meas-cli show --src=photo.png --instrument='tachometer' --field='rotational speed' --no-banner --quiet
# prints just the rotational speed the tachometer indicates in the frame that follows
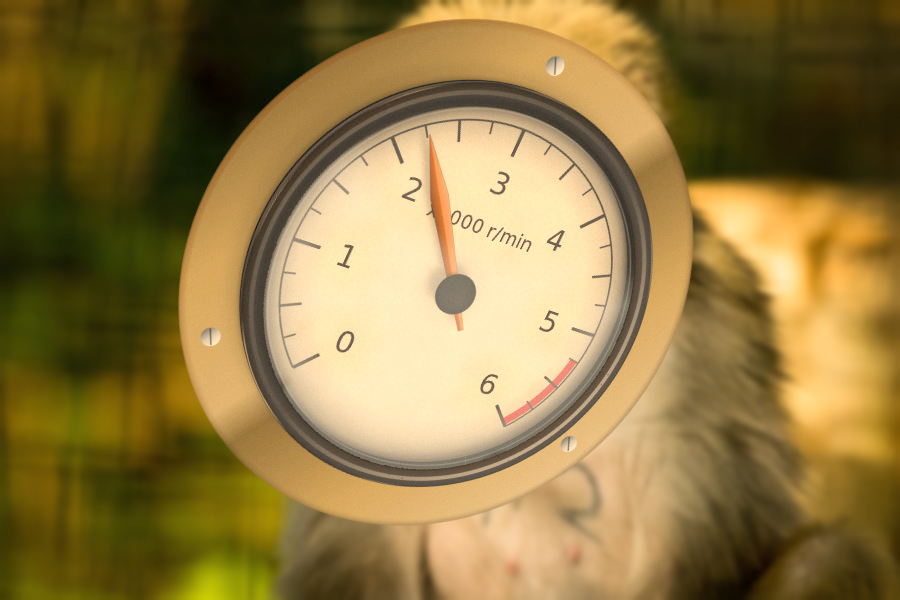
2250 rpm
